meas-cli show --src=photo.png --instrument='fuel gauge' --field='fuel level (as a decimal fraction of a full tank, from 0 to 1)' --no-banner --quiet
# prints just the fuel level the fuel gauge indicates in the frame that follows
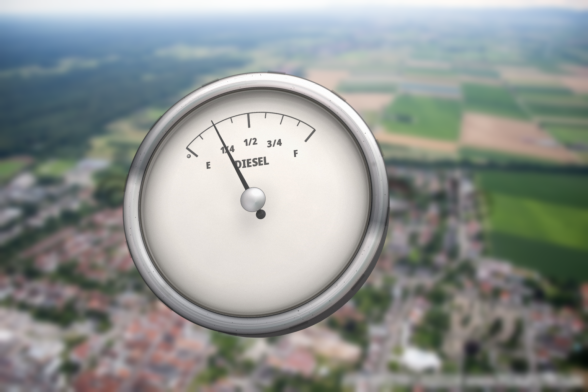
0.25
